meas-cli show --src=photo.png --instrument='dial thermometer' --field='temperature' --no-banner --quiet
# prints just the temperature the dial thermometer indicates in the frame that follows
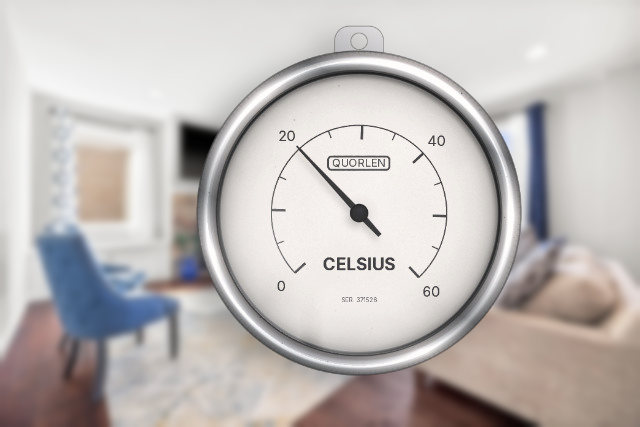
20 °C
